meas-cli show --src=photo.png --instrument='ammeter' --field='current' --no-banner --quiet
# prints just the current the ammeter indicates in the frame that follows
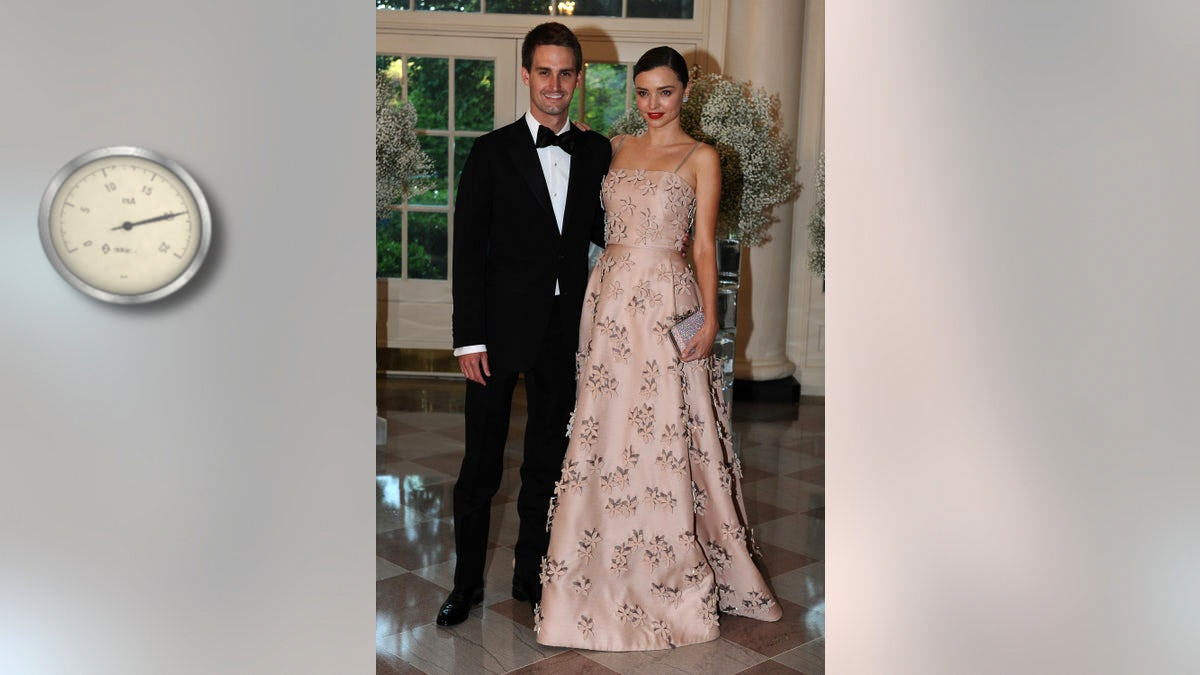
20 mA
